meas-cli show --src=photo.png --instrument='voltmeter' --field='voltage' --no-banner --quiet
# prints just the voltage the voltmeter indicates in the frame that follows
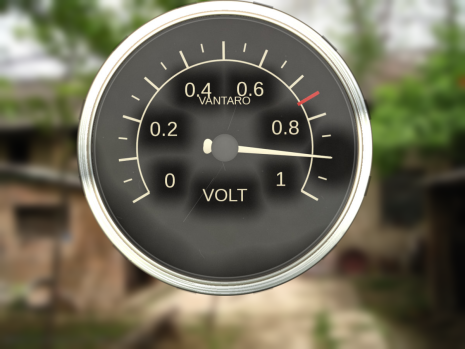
0.9 V
